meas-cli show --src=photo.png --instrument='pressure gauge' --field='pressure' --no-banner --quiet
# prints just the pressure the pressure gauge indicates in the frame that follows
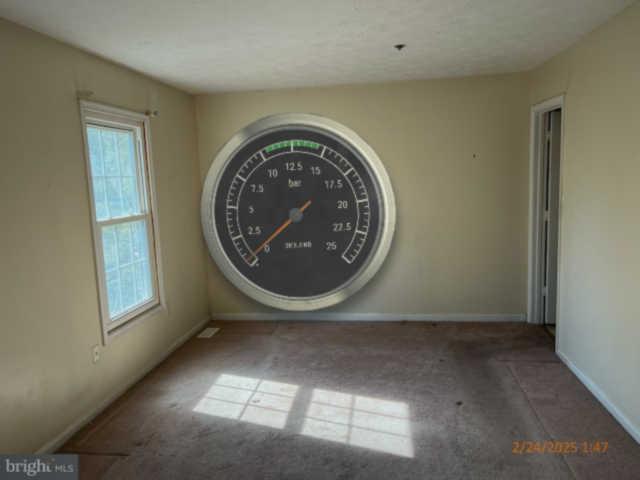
0.5 bar
